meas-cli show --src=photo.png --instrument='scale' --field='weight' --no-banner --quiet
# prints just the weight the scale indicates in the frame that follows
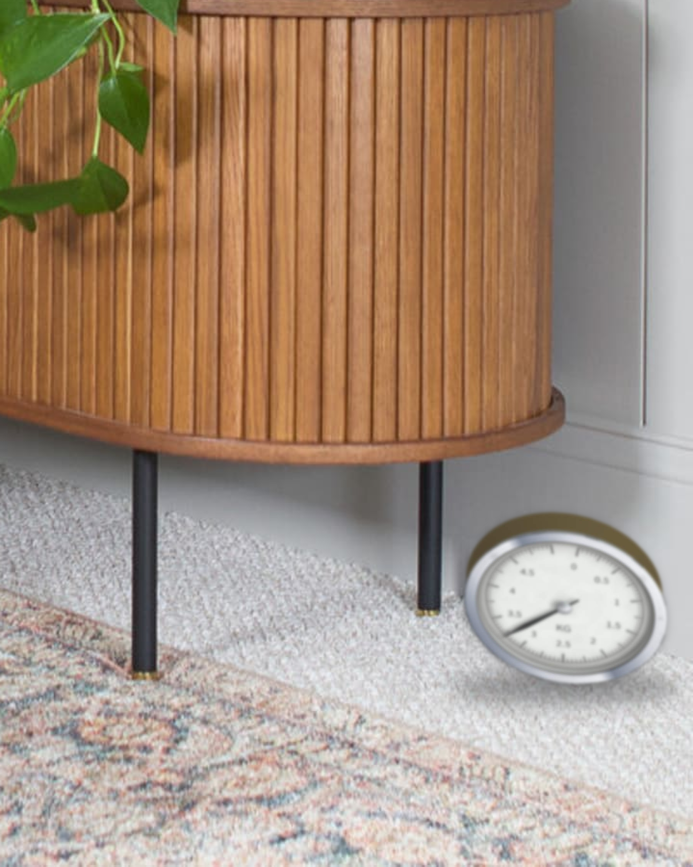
3.25 kg
